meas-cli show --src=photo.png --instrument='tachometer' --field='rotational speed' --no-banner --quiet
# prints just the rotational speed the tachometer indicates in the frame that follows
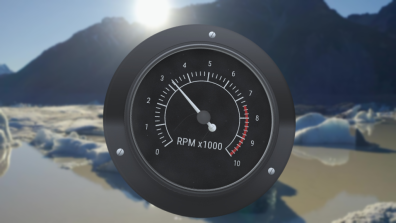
3200 rpm
